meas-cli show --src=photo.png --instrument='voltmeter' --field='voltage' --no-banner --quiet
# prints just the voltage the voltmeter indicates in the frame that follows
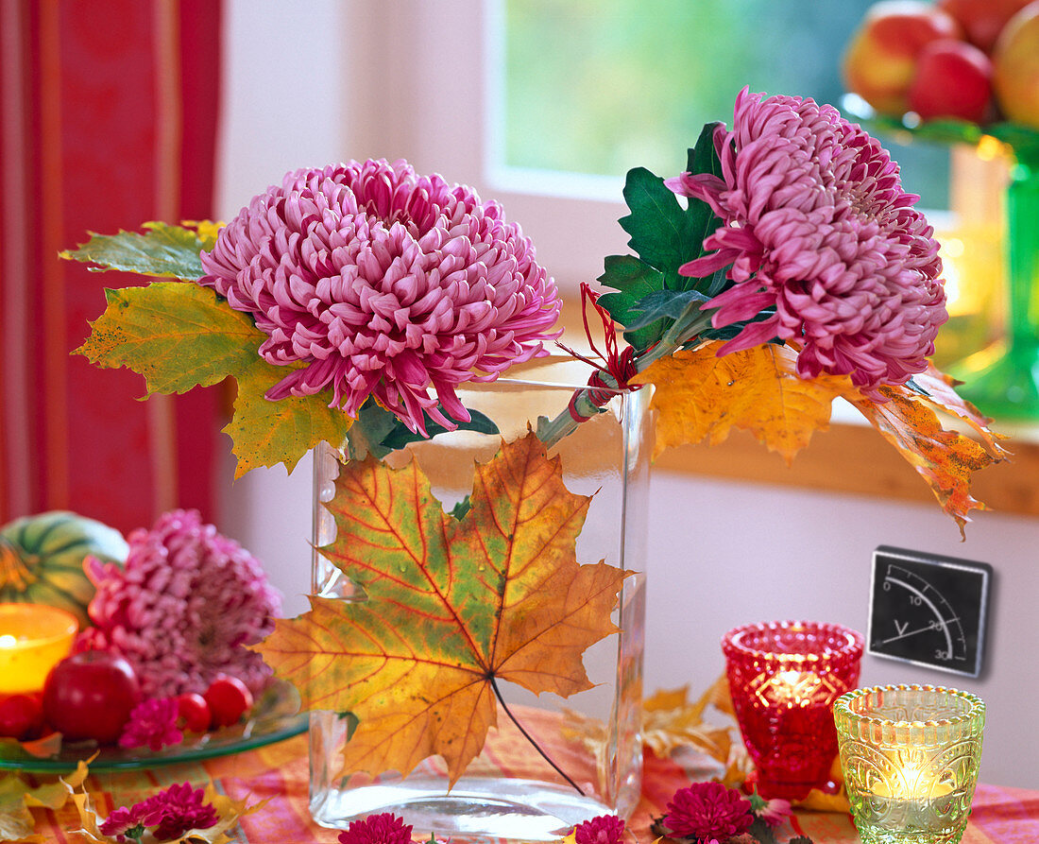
20 V
